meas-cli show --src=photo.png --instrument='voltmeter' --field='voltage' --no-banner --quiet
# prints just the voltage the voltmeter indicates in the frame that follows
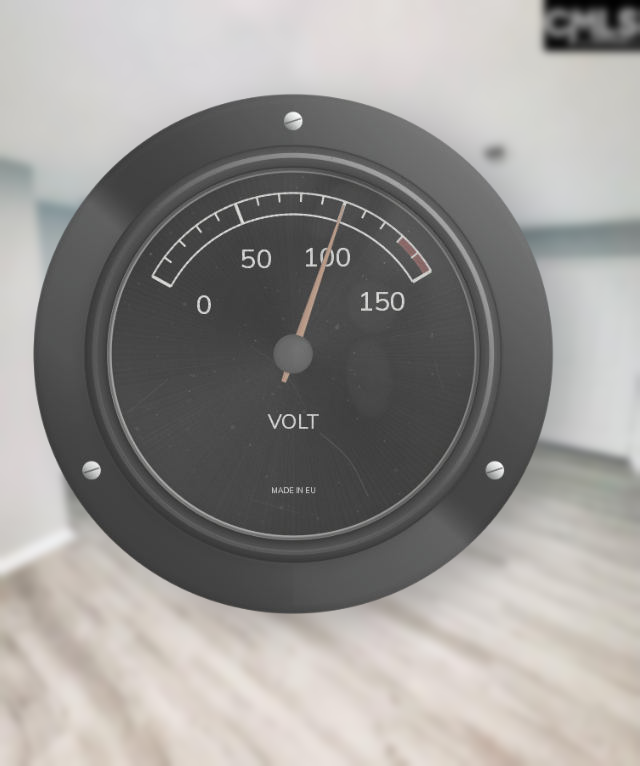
100 V
